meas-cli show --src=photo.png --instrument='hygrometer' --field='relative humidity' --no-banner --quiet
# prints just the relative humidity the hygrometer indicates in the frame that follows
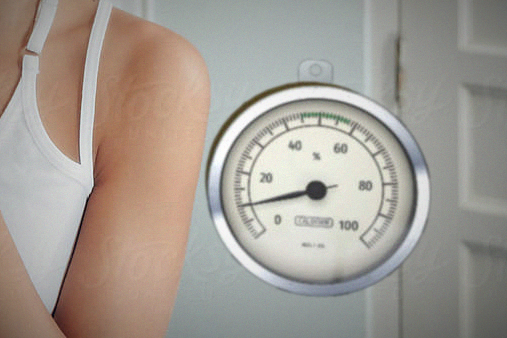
10 %
